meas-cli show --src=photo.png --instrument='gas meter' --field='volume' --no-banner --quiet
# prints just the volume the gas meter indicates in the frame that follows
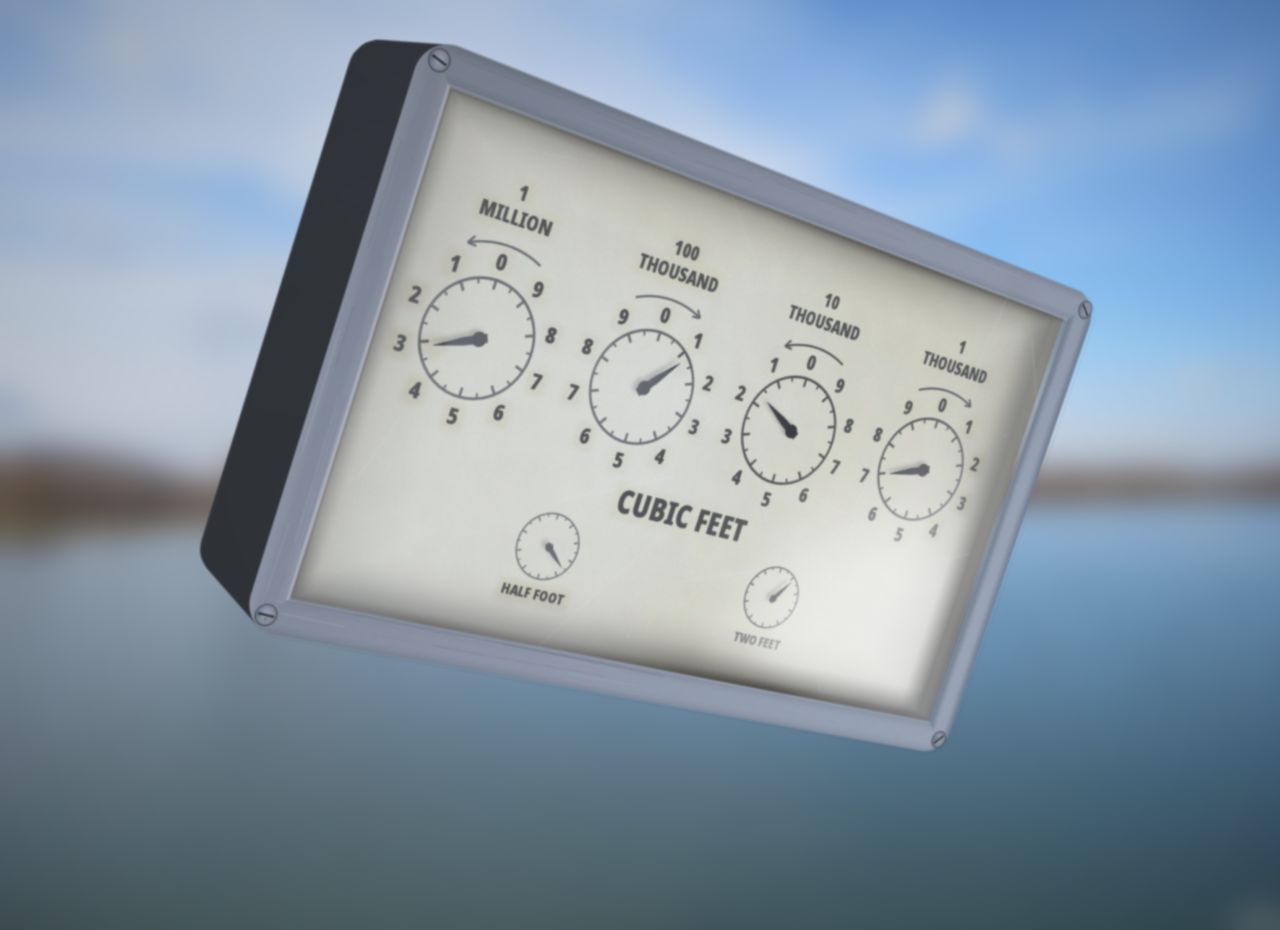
311700 ft³
